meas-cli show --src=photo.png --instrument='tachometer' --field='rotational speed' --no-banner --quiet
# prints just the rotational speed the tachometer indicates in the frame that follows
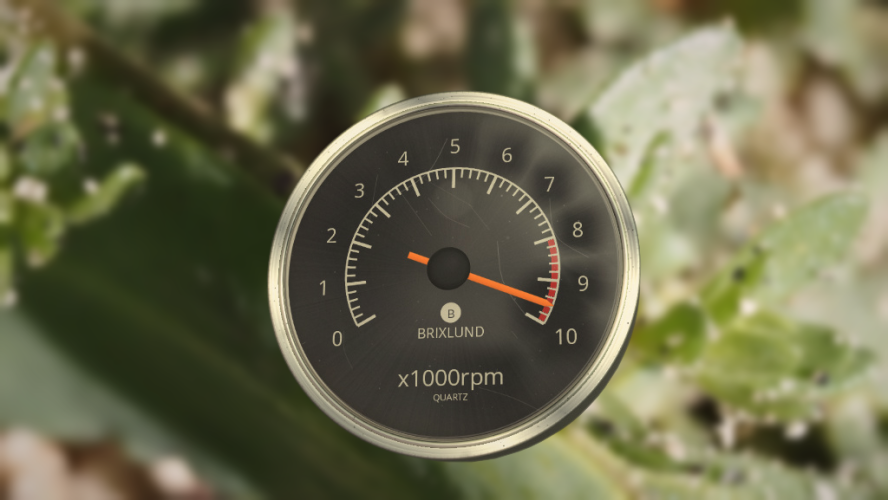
9600 rpm
